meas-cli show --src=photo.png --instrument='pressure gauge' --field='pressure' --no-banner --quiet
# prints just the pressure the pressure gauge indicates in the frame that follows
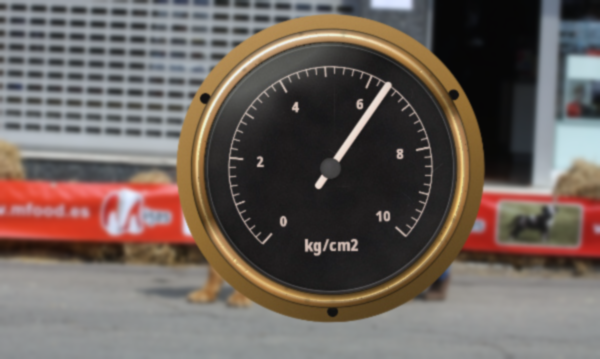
6.4 kg/cm²
